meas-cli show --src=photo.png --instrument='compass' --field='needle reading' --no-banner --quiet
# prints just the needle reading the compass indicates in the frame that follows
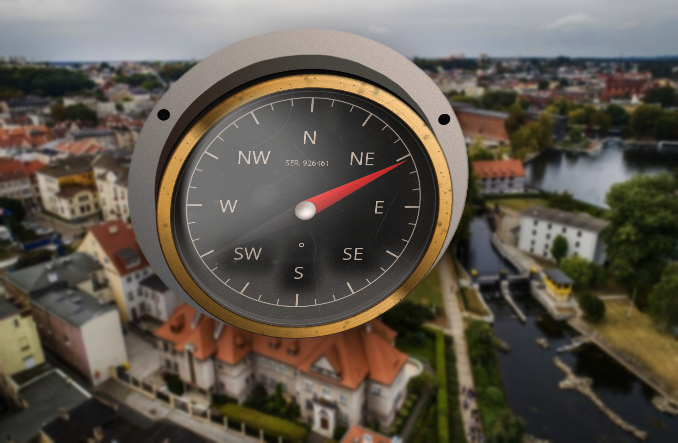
60 °
